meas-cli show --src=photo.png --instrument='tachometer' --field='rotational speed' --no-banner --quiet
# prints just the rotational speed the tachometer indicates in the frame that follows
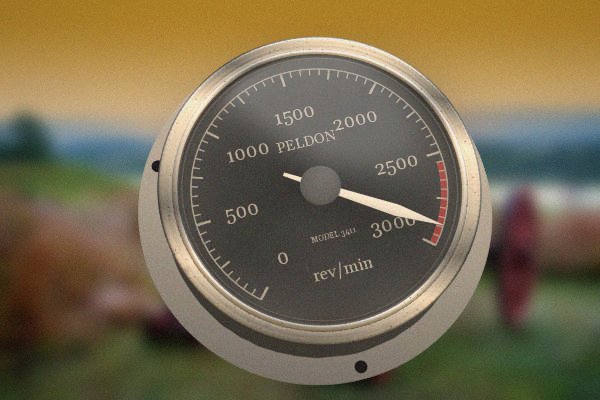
2900 rpm
